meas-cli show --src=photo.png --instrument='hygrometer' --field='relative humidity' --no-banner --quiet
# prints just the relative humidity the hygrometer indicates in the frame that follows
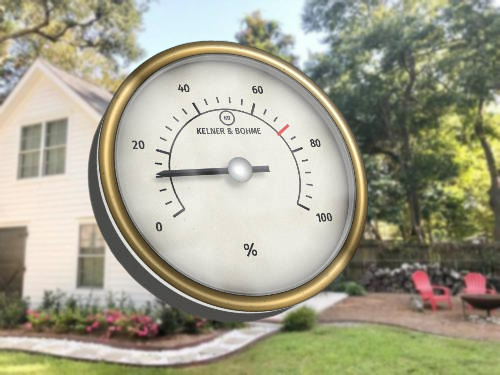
12 %
